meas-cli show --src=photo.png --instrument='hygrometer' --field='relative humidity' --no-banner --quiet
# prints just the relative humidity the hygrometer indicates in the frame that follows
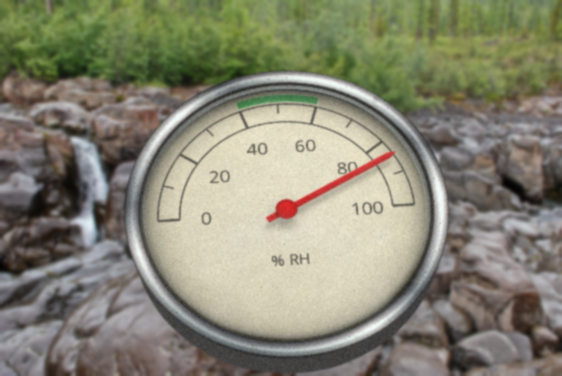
85 %
